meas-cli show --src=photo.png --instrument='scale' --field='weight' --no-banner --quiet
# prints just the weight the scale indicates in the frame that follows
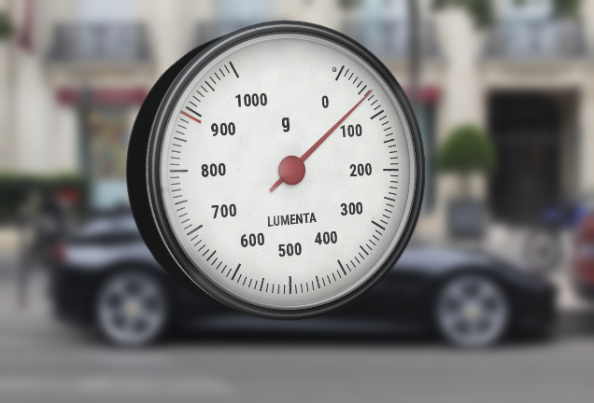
60 g
